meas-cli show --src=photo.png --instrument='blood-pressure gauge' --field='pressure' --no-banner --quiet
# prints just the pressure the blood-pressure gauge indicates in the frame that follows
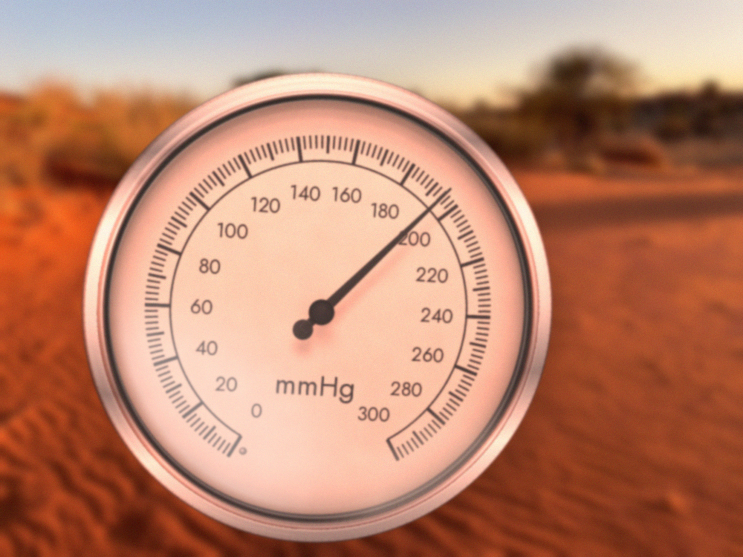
194 mmHg
